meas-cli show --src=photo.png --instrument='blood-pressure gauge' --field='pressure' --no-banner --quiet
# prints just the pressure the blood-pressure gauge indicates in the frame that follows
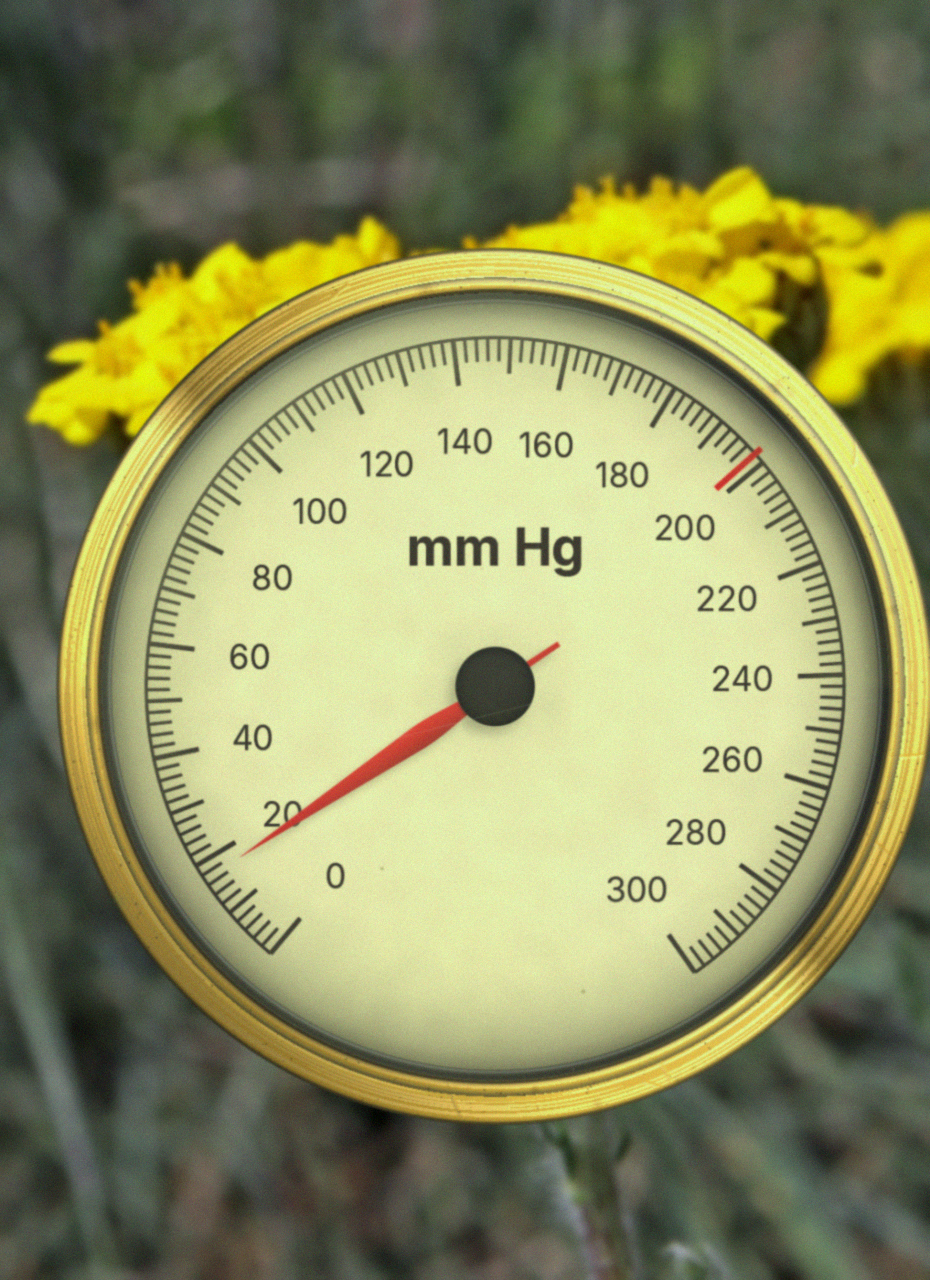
17 mmHg
